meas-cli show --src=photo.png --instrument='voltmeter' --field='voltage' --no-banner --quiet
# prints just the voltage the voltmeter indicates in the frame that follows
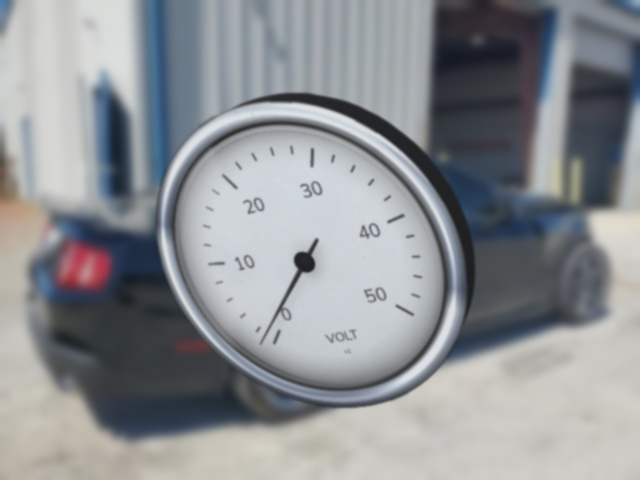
1 V
